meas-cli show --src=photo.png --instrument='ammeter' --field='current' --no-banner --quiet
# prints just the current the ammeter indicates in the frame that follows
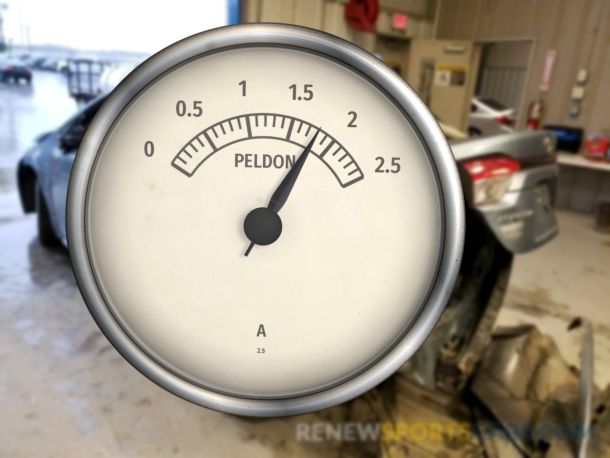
1.8 A
